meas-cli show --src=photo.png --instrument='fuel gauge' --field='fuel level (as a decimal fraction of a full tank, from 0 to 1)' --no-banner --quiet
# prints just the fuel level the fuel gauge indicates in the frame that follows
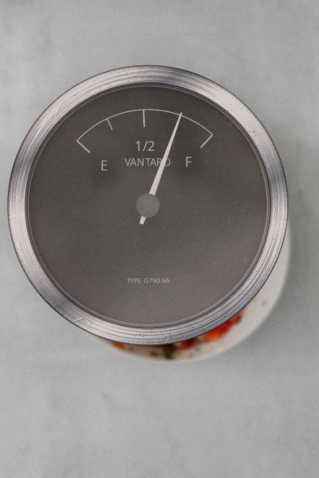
0.75
